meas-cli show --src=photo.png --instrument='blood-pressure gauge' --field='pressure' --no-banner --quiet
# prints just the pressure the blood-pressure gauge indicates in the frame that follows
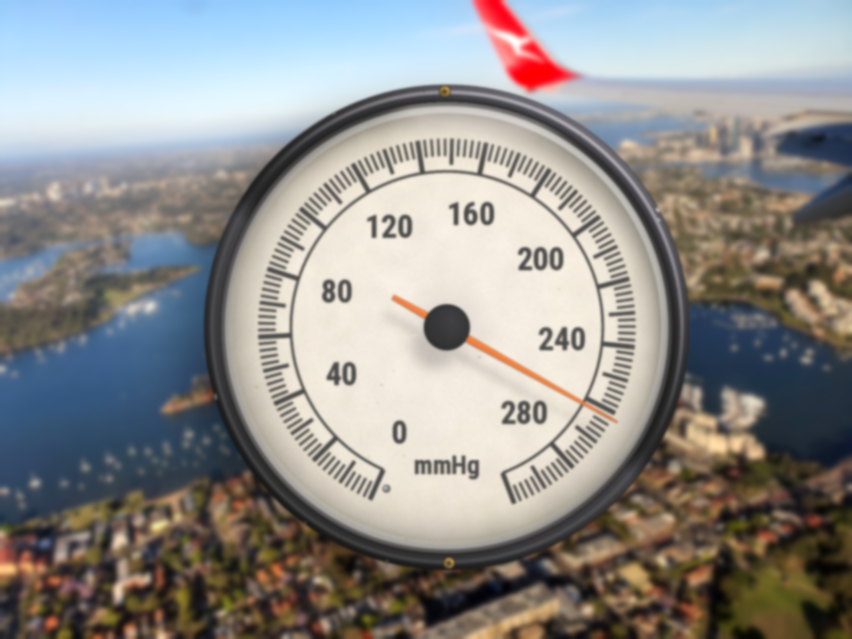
262 mmHg
